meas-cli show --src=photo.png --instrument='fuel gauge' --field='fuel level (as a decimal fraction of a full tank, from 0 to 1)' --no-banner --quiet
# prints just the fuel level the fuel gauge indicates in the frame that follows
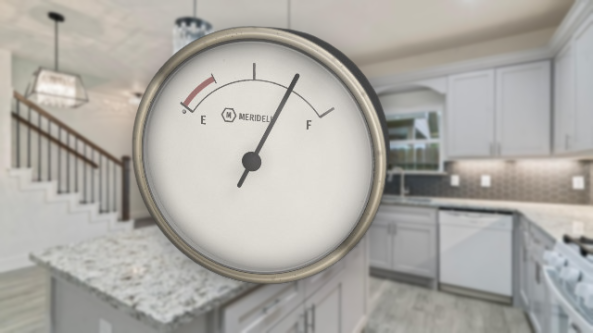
0.75
